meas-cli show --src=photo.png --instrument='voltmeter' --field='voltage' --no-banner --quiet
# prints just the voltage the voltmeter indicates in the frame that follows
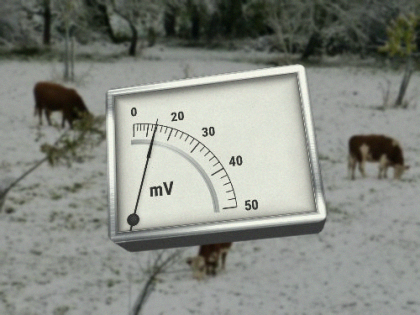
14 mV
